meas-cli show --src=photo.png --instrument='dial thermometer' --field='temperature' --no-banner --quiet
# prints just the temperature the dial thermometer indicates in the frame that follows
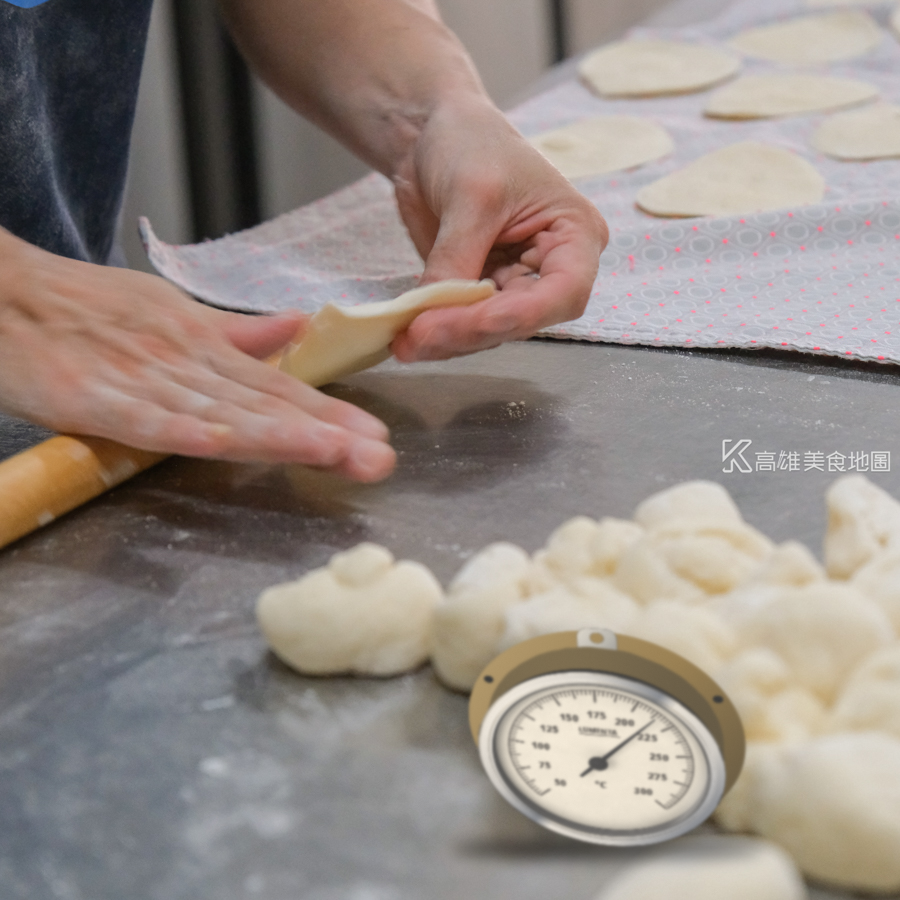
212.5 °C
